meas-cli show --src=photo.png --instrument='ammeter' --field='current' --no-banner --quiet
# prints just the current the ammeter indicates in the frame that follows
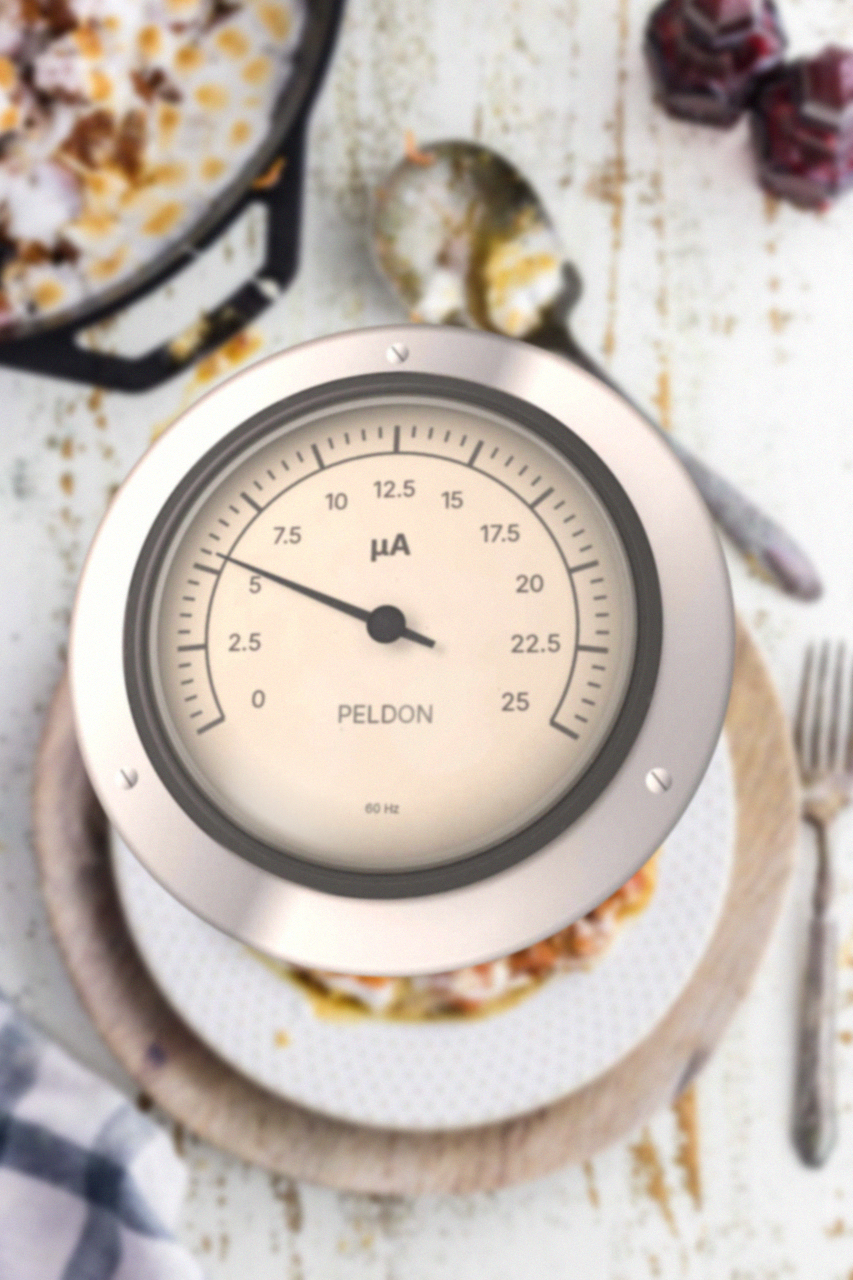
5.5 µA
